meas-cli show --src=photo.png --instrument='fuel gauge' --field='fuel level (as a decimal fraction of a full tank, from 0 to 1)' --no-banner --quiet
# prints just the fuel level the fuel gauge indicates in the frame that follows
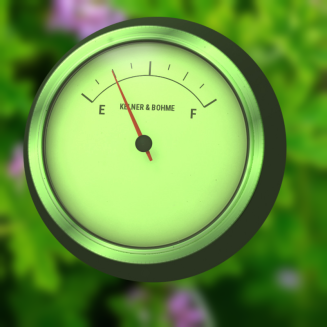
0.25
